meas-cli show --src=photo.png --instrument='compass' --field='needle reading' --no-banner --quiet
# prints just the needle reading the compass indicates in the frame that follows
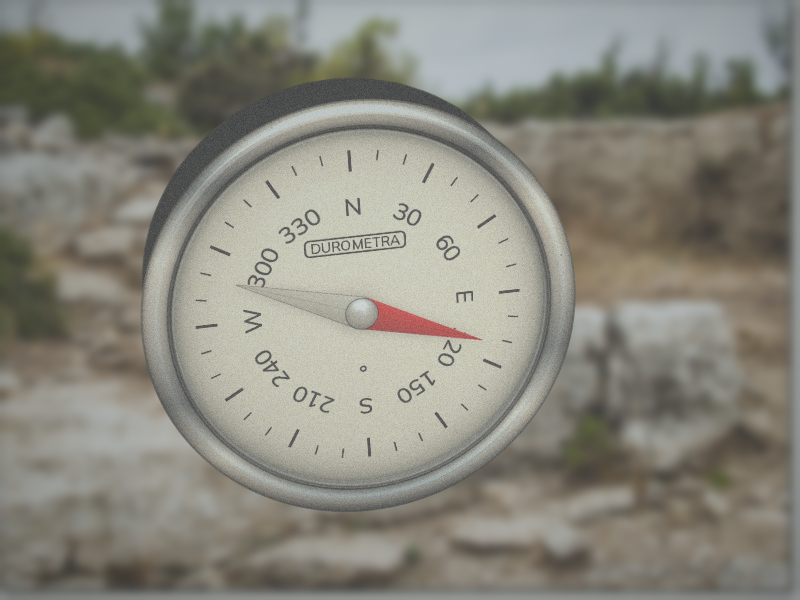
110 °
